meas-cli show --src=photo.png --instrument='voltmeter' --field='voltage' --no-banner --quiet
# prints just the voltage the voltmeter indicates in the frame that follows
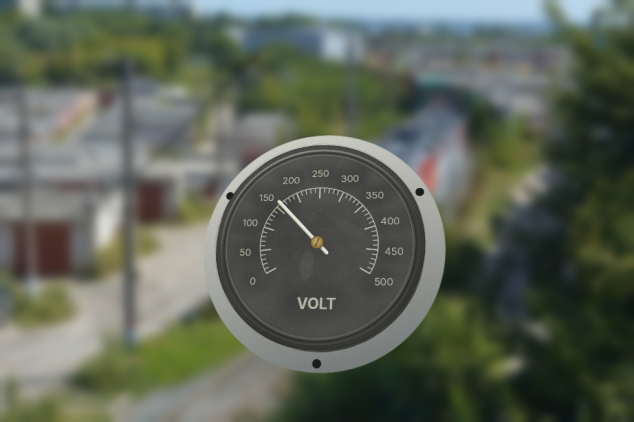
160 V
